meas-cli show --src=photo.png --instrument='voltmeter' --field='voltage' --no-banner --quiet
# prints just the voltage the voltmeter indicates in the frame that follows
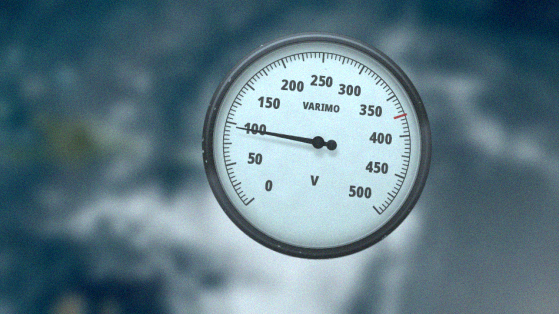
95 V
